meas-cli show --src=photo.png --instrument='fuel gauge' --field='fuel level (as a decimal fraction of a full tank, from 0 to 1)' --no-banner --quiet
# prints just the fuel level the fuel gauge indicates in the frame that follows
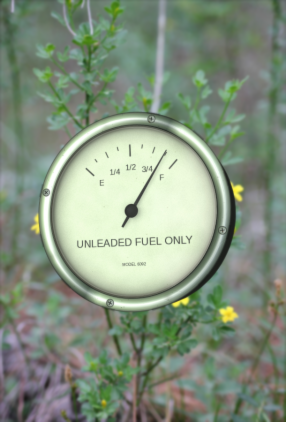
0.875
